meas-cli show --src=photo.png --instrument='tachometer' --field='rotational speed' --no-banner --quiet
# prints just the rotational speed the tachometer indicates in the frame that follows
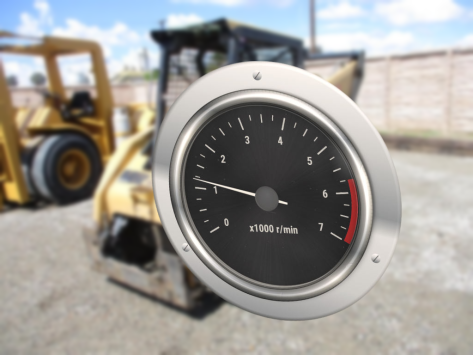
1250 rpm
